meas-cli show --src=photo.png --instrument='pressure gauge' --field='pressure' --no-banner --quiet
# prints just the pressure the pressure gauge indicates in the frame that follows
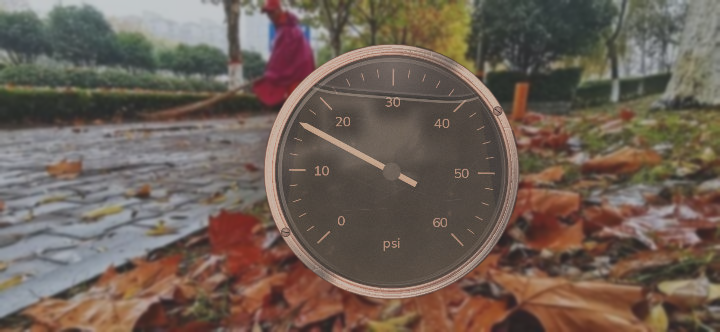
16 psi
